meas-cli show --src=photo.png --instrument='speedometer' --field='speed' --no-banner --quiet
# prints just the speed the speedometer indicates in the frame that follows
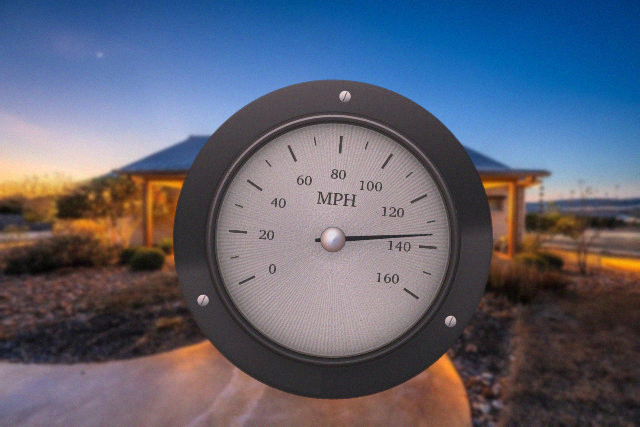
135 mph
